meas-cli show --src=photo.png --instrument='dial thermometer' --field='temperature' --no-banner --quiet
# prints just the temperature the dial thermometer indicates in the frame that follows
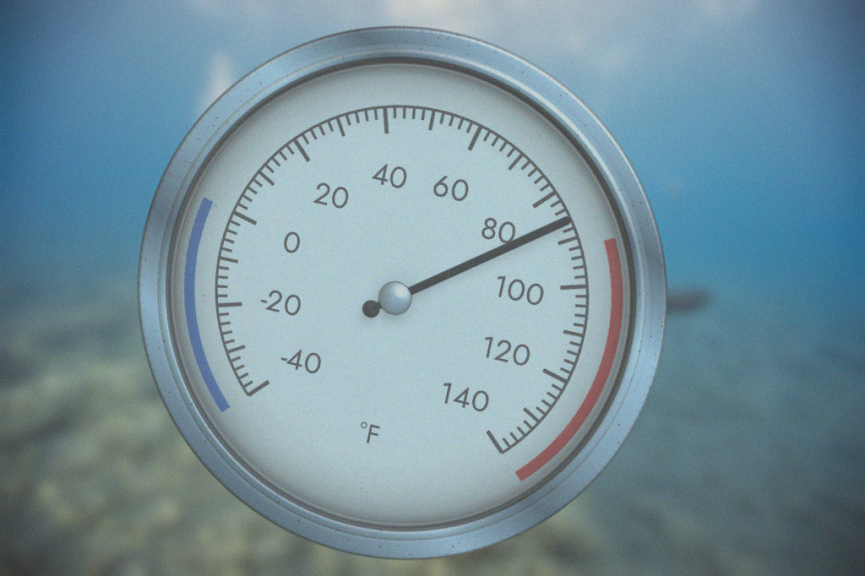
86 °F
